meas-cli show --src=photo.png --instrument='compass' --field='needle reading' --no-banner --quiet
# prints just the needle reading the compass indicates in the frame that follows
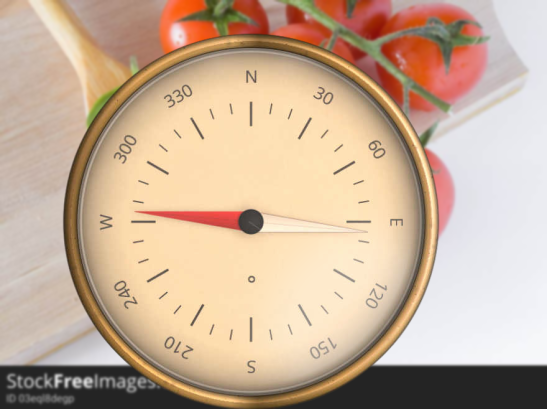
275 °
